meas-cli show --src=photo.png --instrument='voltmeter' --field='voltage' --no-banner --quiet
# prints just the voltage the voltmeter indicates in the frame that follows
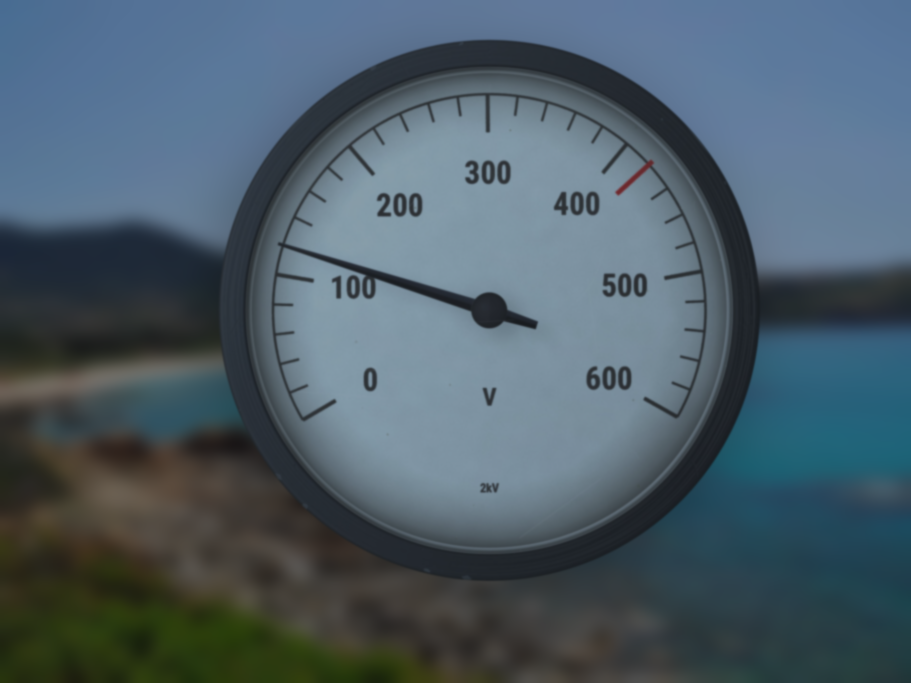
120 V
